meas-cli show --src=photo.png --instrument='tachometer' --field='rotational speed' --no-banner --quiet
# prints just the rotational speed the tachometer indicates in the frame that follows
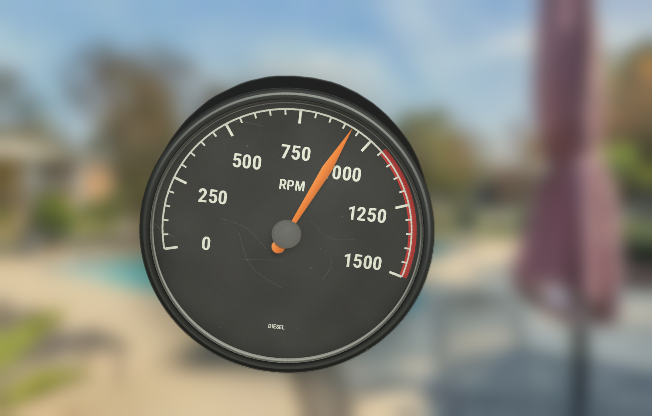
925 rpm
